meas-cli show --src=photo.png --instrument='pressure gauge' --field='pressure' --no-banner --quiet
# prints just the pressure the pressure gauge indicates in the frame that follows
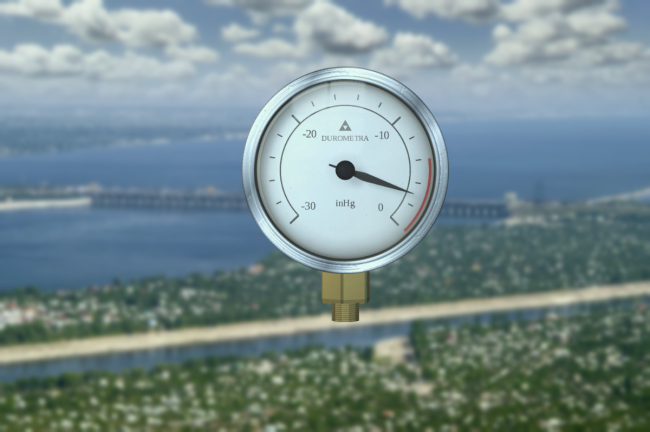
-3 inHg
